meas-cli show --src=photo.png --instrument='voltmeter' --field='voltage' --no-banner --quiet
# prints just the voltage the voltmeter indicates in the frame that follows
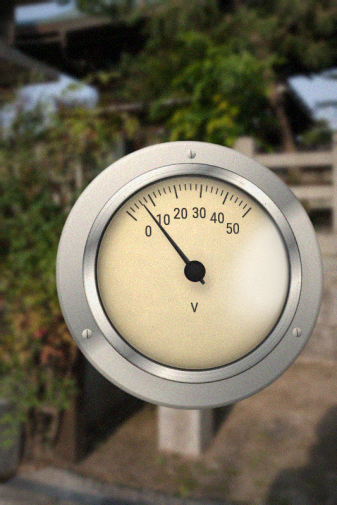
6 V
